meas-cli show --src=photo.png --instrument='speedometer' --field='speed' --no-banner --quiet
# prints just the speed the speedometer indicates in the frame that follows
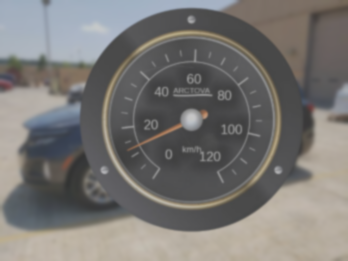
12.5 km/h
